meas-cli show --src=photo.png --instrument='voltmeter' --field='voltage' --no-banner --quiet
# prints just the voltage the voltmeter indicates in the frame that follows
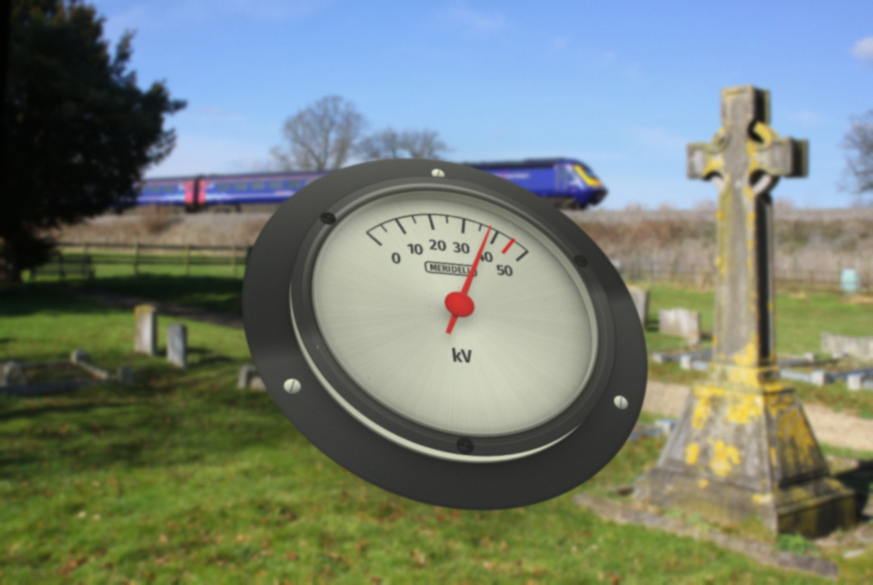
37.5 kV
